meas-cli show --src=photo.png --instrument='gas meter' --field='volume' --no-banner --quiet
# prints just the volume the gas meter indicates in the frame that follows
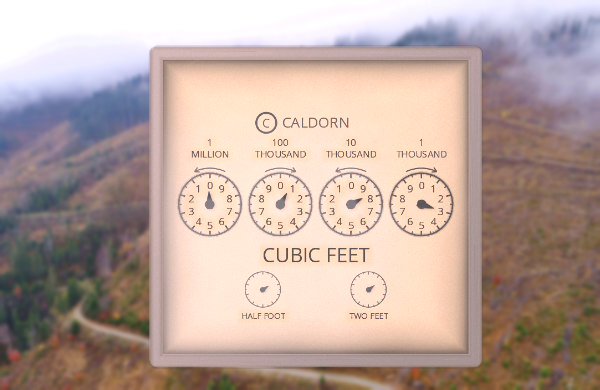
8300 ft³
